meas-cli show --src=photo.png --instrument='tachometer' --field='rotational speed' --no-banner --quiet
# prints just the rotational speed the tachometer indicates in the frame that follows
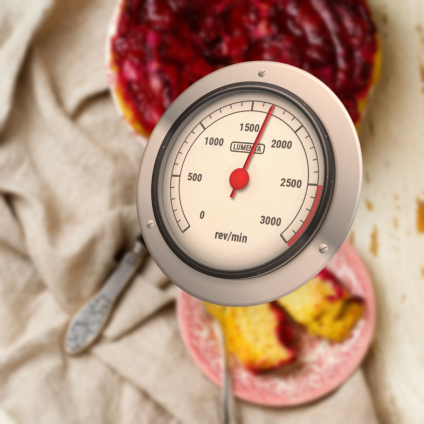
1700 rpm
